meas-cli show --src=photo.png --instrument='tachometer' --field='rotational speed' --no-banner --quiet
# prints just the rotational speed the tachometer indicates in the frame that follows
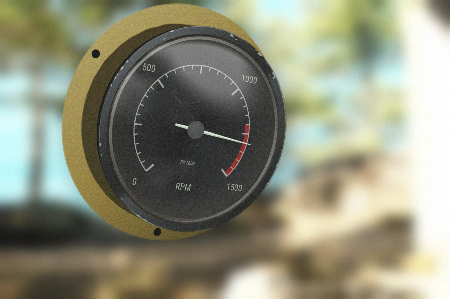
1300 rpm
